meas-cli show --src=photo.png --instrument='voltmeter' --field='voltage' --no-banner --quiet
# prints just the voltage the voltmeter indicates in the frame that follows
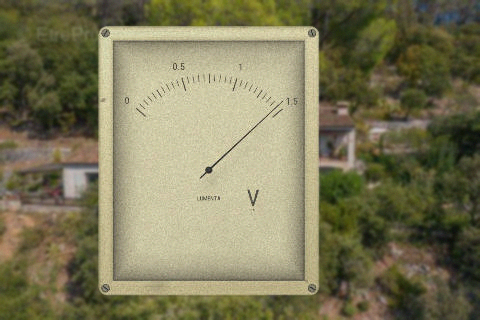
1.45 V
